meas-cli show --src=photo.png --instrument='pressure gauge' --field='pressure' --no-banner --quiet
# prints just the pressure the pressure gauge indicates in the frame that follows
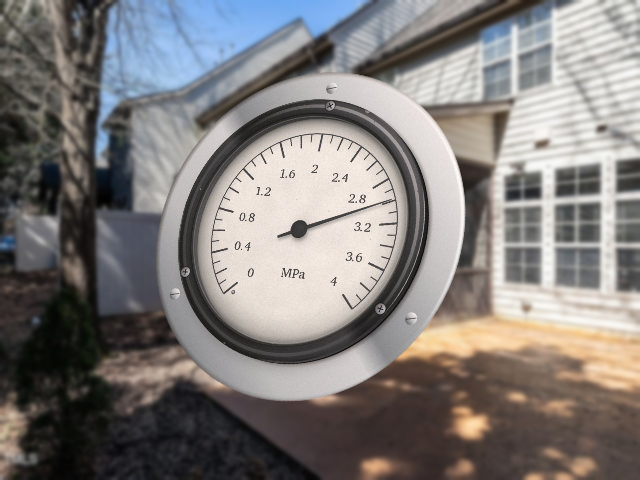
3 MPa
